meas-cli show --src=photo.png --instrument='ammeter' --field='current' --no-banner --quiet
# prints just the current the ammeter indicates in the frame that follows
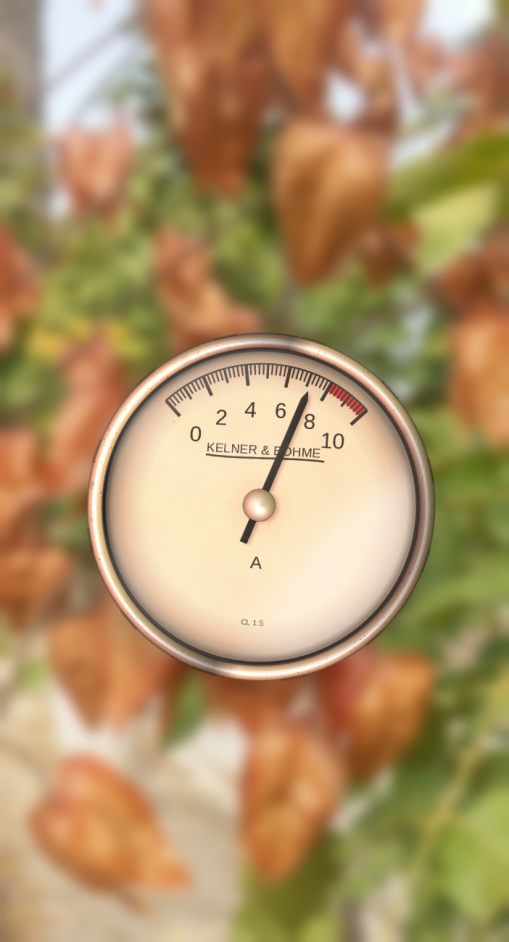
7.2 A
